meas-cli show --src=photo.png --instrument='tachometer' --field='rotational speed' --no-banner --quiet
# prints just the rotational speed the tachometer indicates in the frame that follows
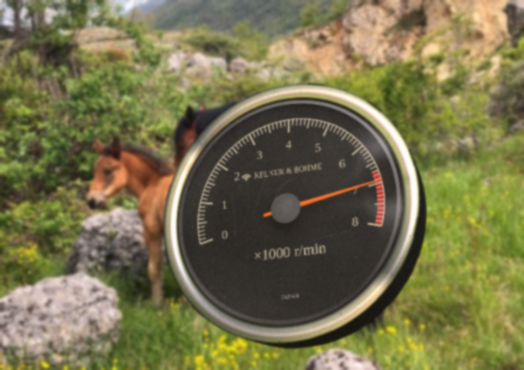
7000 rpm
